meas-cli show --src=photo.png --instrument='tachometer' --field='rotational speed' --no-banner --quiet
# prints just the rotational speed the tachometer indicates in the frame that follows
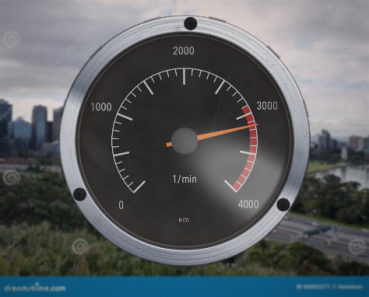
3150 rpm
